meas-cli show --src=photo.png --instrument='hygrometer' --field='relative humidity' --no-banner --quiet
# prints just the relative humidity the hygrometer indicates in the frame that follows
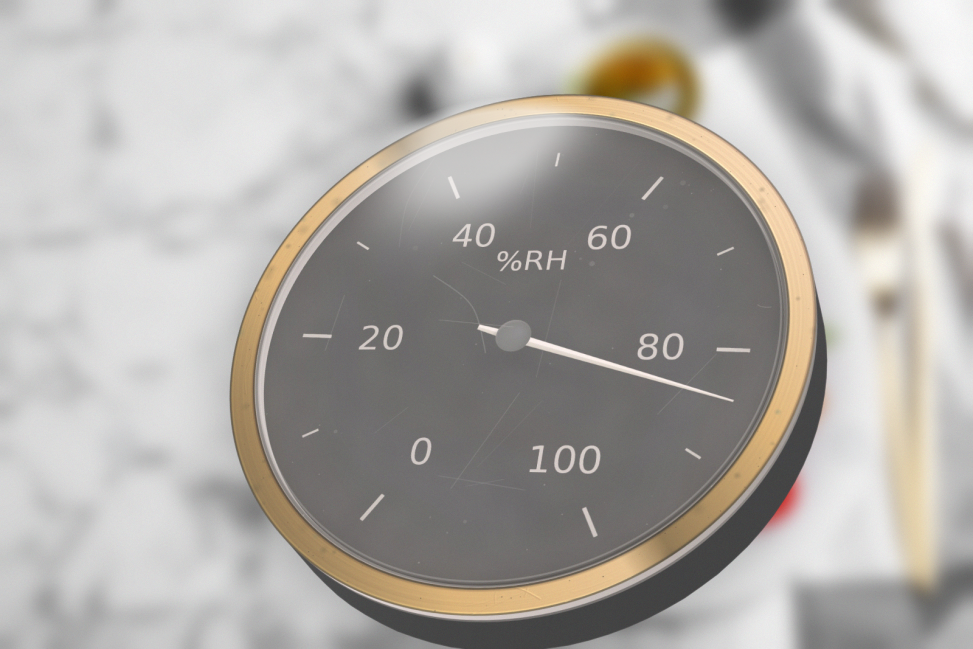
85 %
